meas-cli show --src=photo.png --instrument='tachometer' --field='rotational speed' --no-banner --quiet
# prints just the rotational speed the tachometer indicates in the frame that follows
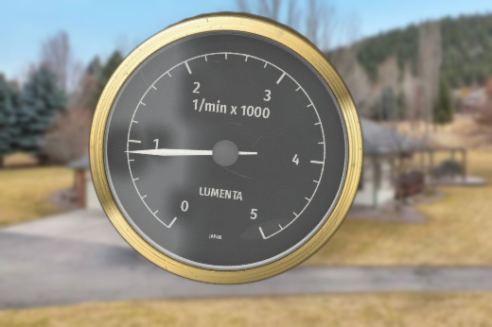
900 rpm
